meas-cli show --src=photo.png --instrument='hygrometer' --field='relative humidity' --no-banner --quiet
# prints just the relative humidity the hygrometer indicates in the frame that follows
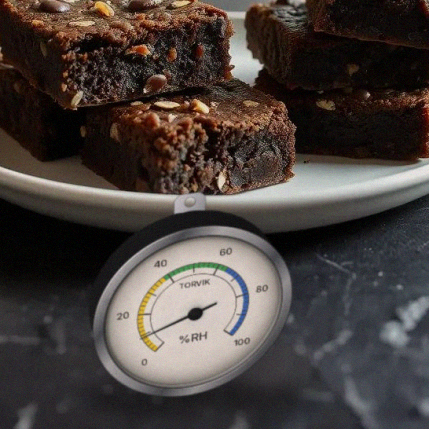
10 %
